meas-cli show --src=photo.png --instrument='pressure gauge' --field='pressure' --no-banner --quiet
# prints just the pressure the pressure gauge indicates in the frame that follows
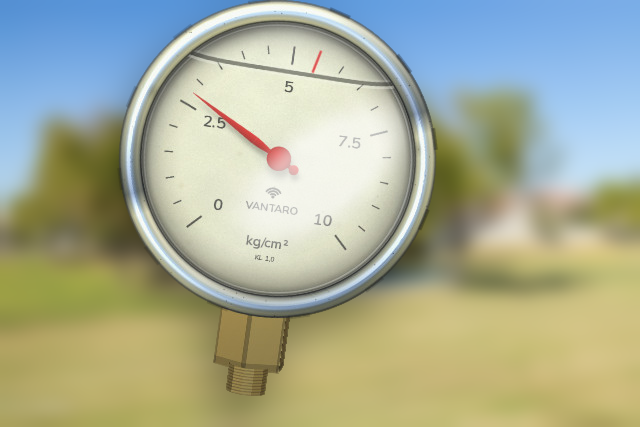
2.75 kg/cm²
